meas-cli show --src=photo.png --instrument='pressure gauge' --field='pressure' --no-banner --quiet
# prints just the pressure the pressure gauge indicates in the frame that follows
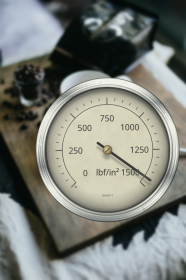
1450 psi
